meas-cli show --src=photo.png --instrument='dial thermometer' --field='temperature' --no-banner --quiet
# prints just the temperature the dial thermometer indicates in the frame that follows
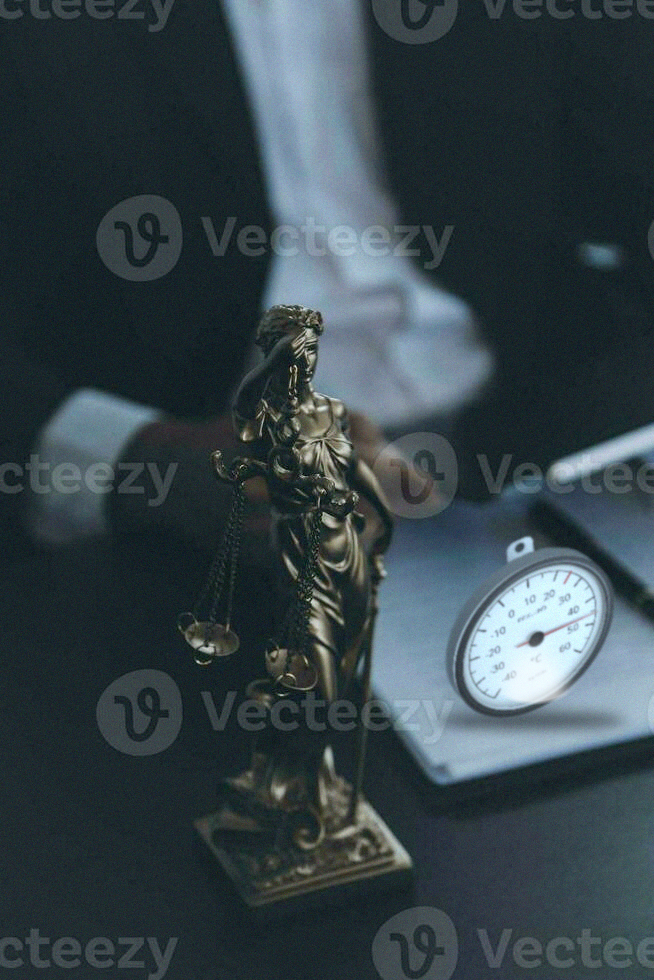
45 °C
